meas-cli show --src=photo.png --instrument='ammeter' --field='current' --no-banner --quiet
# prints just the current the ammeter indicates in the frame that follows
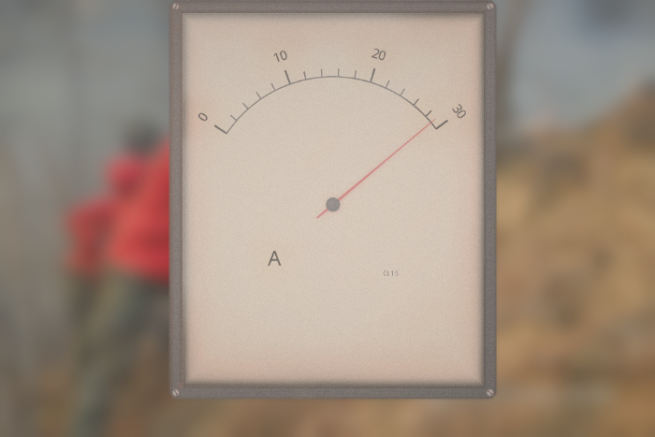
29 A
